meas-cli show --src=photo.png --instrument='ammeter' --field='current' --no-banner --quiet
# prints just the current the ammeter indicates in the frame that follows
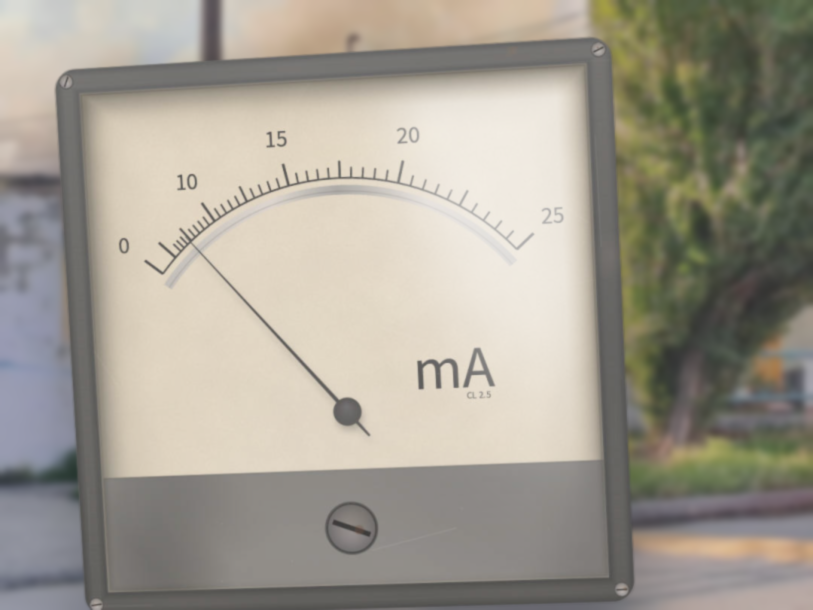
7.5 mA
